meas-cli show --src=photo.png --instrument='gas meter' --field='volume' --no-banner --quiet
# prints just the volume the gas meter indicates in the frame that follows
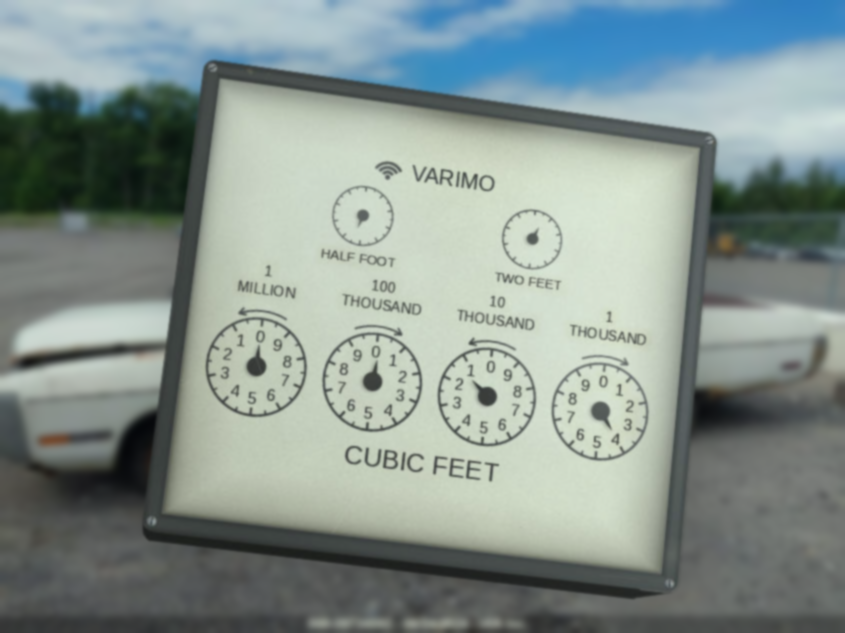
1400 ft³
